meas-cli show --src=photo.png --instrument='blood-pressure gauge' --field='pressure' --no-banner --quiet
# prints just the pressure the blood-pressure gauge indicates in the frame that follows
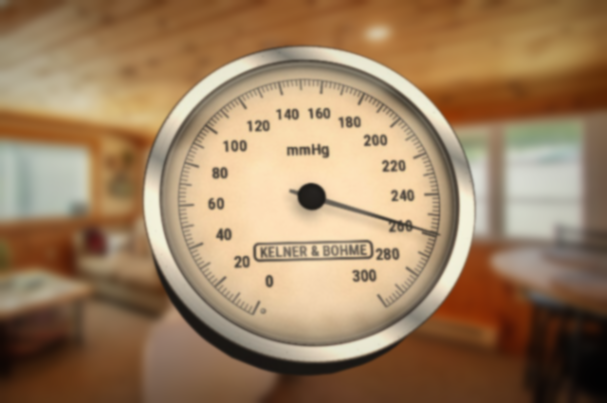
260 mmHg
